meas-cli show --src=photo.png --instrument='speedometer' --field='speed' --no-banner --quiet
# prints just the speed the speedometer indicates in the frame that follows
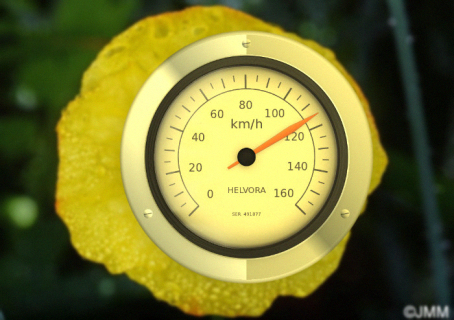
115 km/h
